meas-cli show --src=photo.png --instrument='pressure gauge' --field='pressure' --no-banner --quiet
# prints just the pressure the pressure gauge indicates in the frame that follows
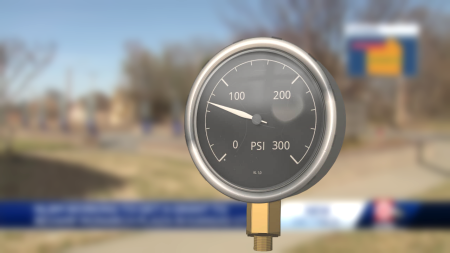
70 psi
